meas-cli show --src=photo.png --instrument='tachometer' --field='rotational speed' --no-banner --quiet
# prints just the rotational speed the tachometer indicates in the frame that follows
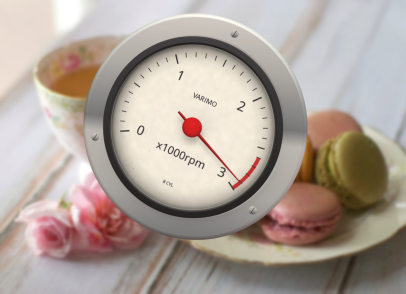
2900 rpm
